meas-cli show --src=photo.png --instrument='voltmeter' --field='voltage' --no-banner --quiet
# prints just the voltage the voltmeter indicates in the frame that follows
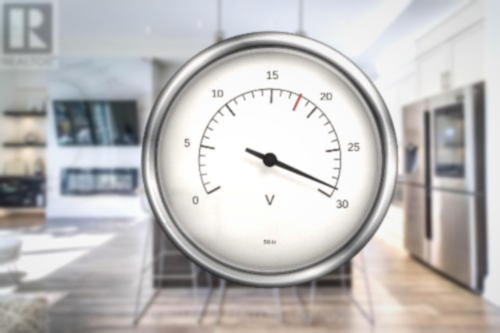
29 V
